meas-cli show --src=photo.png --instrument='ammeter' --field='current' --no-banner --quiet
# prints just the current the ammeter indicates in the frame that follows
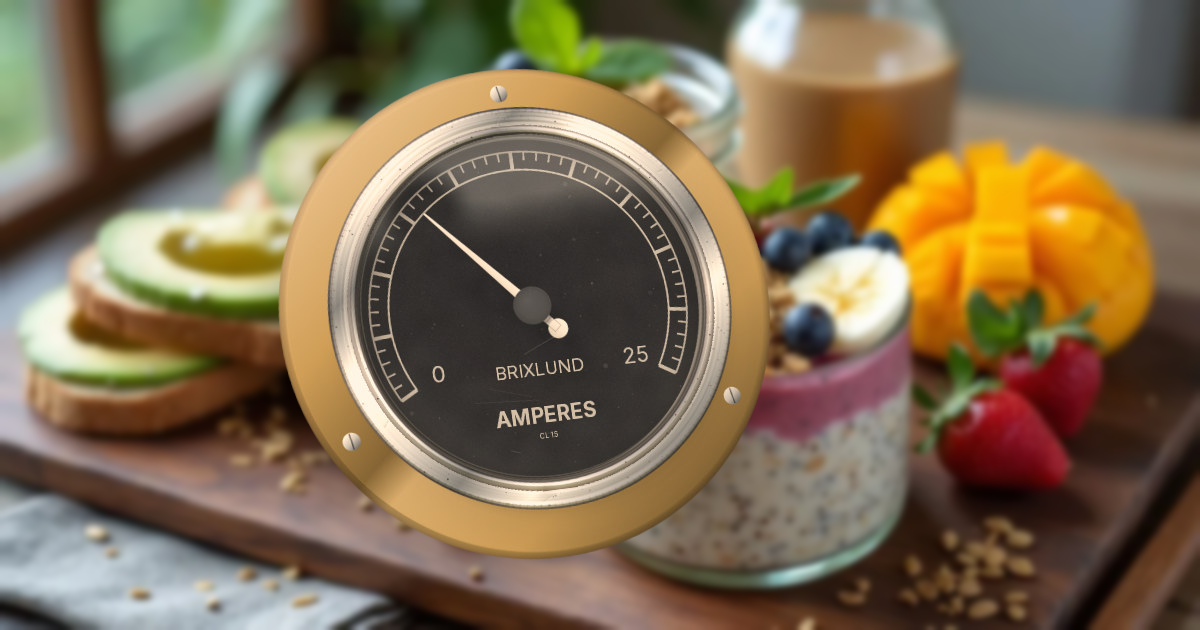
8 A
